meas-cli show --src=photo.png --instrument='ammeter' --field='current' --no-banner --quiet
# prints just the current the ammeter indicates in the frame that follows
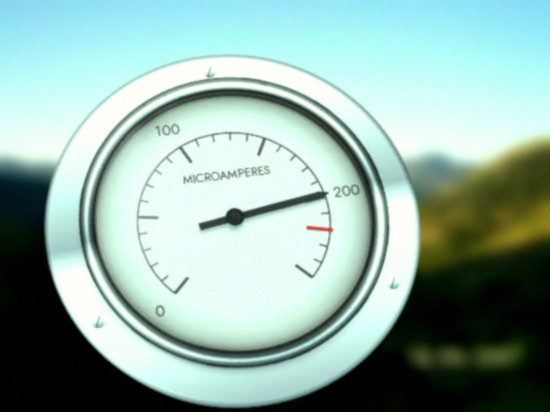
200 µA
